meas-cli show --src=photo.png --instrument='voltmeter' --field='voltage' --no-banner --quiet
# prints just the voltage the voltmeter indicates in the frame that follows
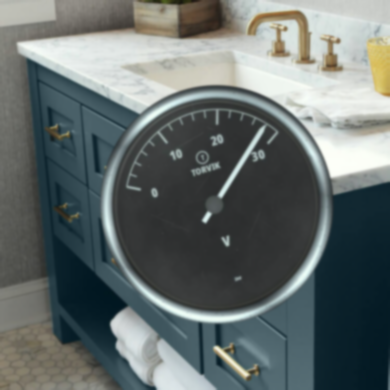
28 V
